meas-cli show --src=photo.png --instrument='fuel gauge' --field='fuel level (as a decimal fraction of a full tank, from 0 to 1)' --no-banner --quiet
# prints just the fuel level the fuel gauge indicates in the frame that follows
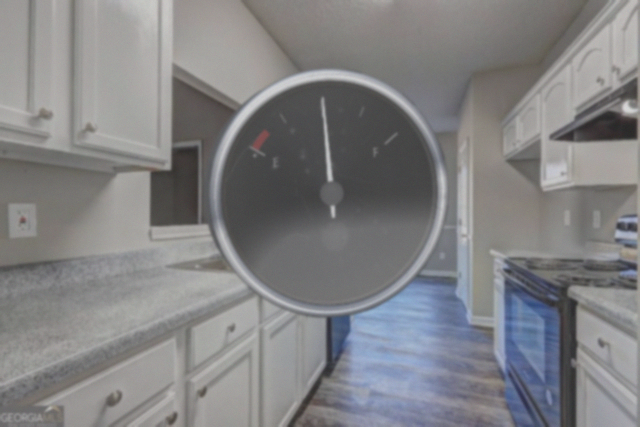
0.5
